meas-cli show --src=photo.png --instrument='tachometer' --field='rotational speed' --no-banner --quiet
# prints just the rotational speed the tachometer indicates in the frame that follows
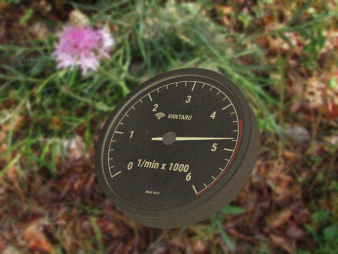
4800 rpm
